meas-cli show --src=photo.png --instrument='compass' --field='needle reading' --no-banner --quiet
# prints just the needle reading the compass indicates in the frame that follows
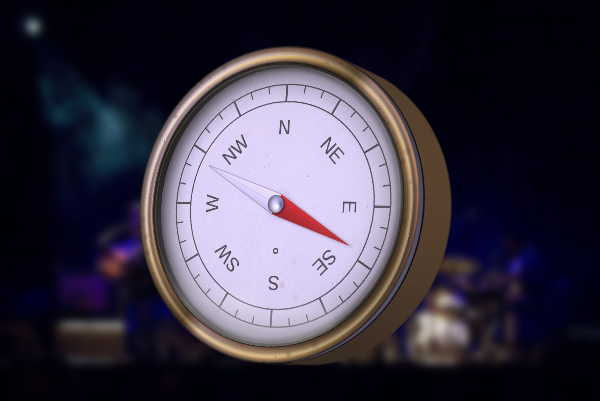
115 °
